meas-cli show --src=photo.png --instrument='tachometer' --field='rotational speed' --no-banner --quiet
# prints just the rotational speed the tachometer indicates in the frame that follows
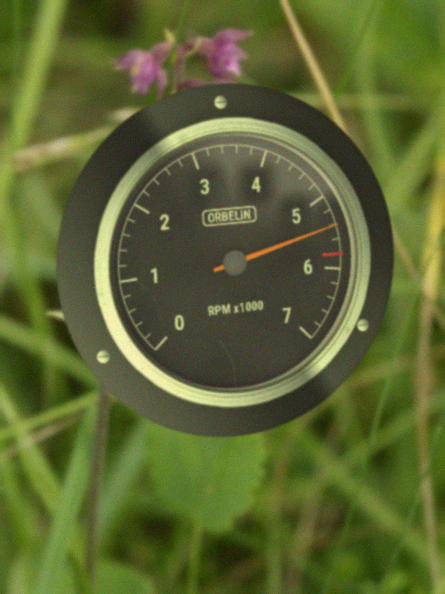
5400 rpm
